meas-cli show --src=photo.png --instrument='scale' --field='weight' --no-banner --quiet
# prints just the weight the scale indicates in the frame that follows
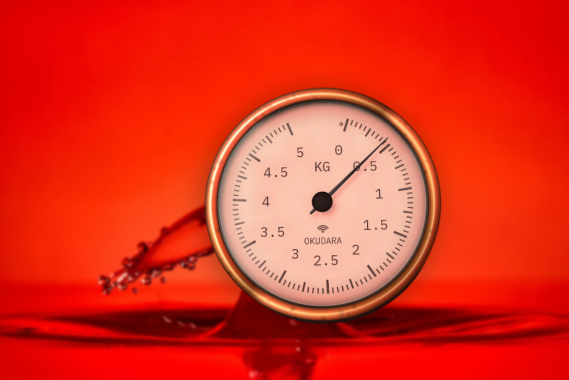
0.45 kg
